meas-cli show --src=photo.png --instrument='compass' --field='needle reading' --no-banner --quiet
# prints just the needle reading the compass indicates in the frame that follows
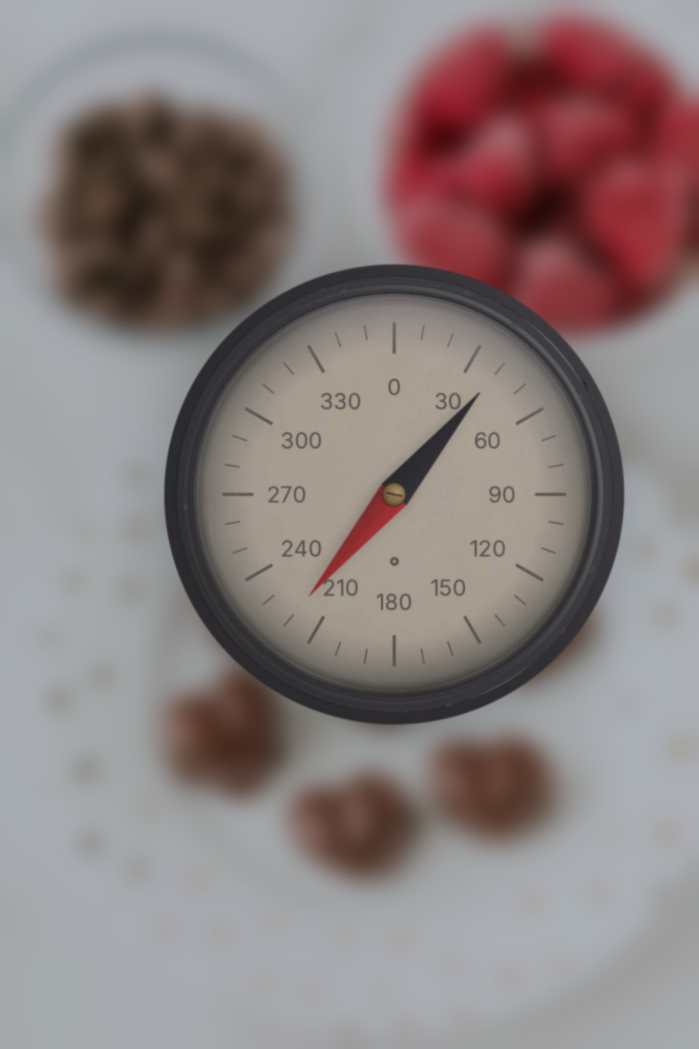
220 °
